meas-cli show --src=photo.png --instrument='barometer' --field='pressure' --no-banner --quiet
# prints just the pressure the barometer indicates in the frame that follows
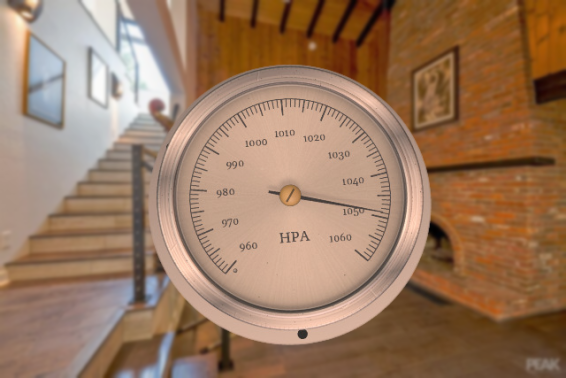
1049 hPa
